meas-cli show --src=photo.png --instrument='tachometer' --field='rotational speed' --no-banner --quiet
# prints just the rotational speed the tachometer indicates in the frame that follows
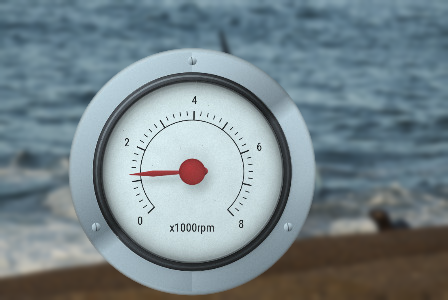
1200 rpm
